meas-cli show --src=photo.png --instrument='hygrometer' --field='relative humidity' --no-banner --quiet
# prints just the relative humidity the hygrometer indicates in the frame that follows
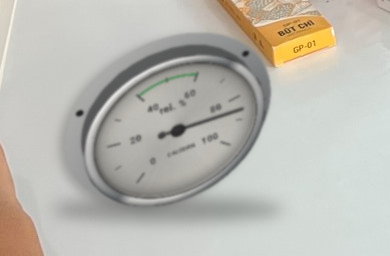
85 %
